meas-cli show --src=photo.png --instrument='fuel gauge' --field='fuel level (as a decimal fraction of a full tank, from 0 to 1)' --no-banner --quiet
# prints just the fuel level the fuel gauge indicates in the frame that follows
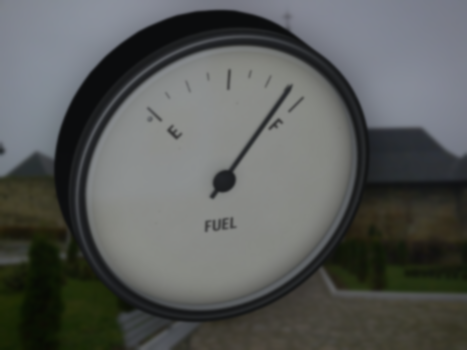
0.875
